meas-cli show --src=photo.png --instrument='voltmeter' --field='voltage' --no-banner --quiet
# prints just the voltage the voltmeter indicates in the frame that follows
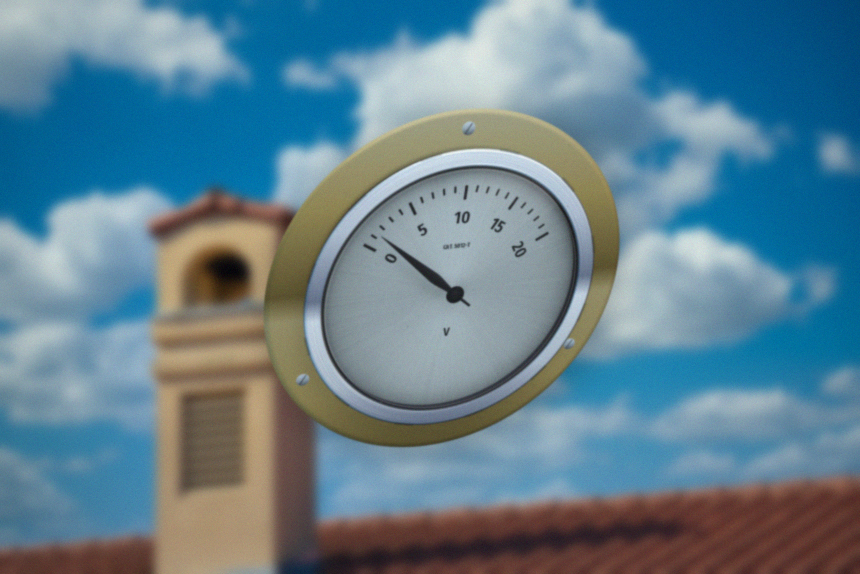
1.5 V
